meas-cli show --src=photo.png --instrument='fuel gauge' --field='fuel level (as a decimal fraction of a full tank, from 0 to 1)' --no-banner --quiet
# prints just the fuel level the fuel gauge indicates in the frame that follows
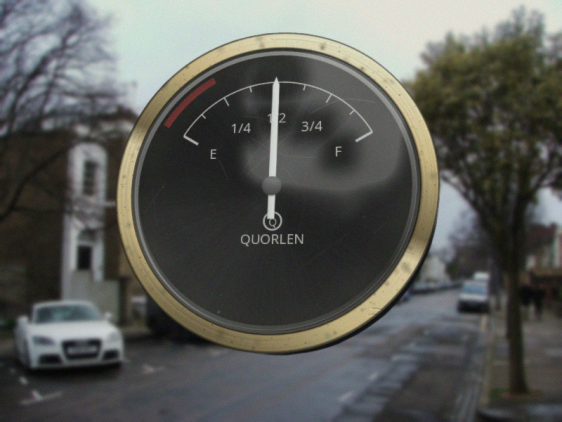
0.5
